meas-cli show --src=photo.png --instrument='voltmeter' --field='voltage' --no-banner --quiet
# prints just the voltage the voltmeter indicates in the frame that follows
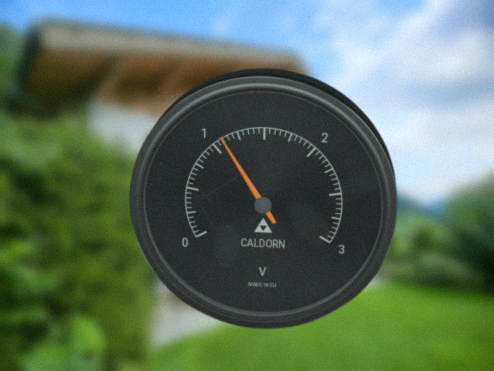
1.1 V
